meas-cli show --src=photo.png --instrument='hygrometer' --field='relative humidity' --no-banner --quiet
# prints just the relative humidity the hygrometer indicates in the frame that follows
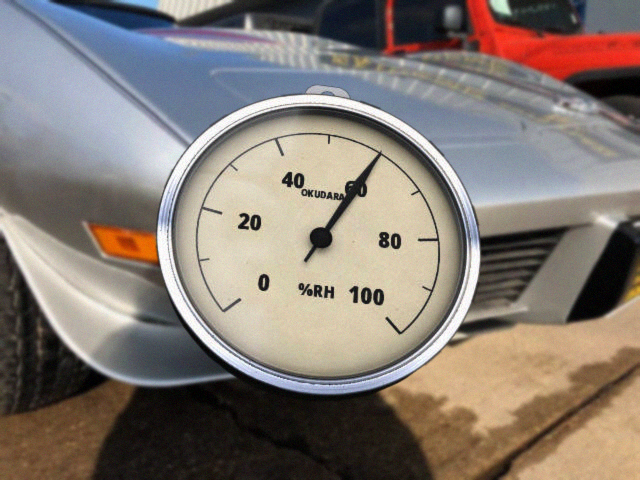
60 %
